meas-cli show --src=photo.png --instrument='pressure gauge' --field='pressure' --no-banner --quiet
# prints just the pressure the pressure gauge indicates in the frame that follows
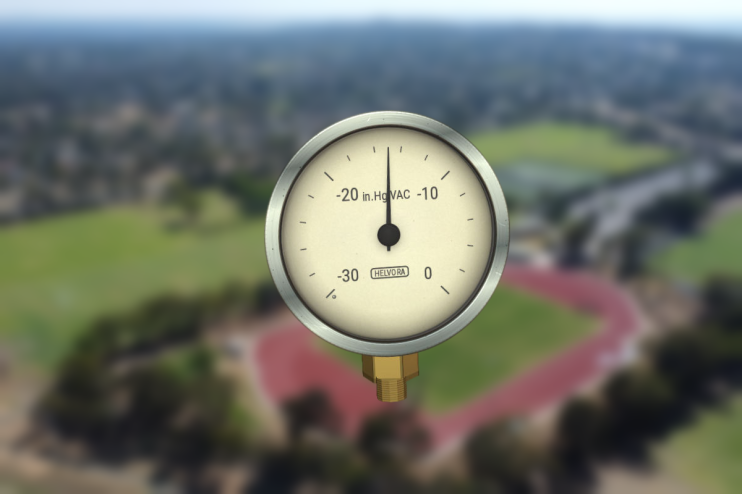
-15 inHg
